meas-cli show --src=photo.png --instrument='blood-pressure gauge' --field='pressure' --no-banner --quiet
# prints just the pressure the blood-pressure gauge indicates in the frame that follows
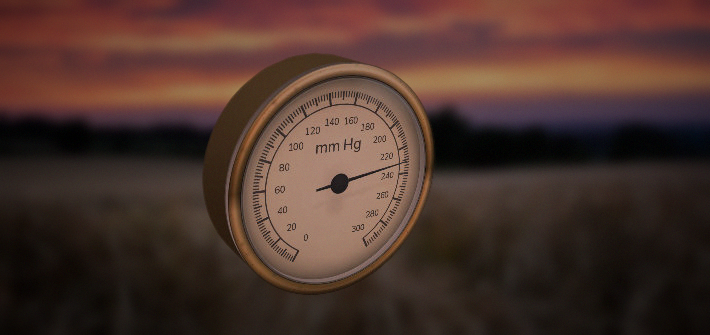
230 mmHg
